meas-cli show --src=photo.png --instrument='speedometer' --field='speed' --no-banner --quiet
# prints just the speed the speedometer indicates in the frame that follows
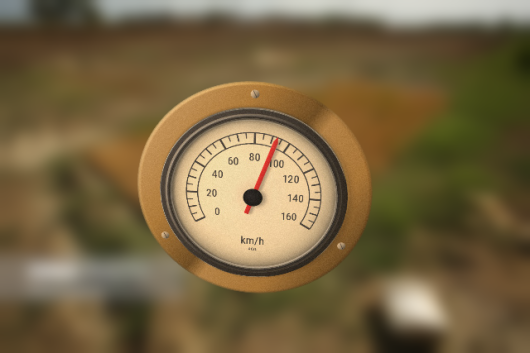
92.5 km/h
